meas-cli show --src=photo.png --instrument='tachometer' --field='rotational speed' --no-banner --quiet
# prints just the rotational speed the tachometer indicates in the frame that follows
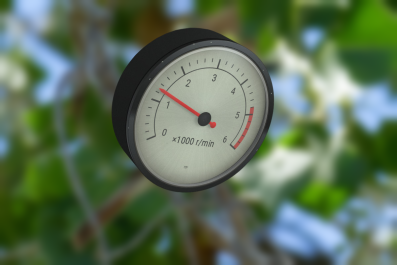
1300 rpm
